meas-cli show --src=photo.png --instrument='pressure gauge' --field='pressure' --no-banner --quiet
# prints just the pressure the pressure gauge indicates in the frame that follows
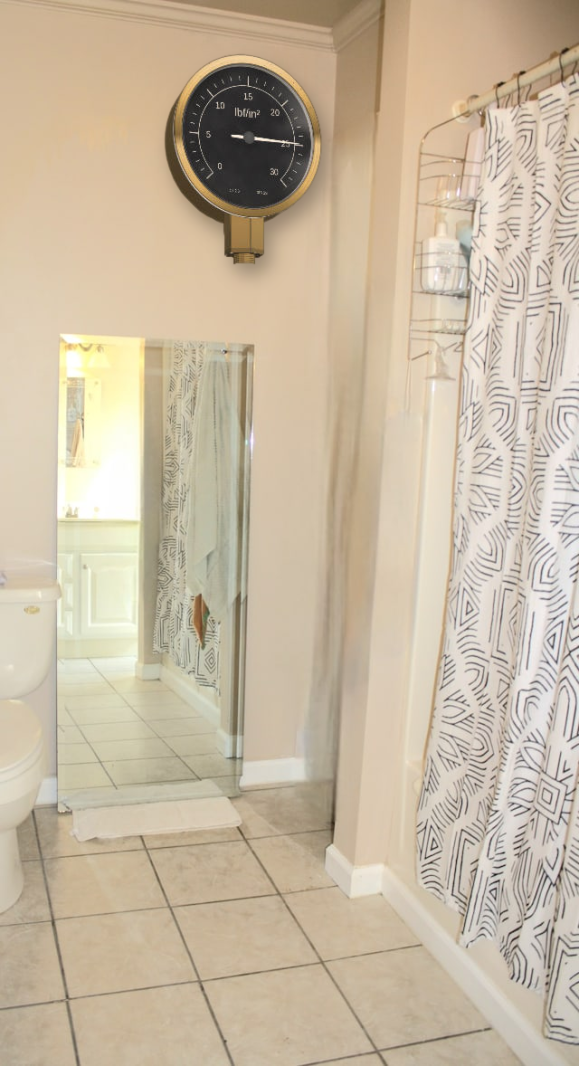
25 psi
